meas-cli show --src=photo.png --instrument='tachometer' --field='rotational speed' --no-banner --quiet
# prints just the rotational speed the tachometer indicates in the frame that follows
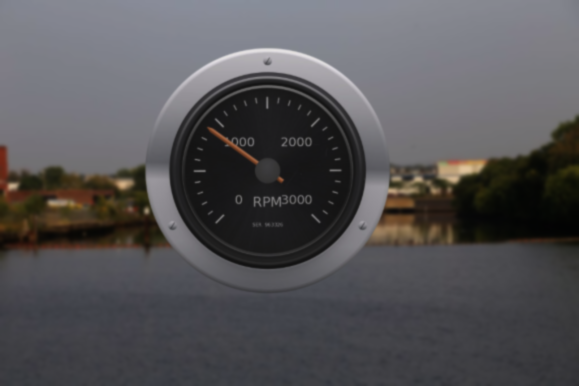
900 rpm
